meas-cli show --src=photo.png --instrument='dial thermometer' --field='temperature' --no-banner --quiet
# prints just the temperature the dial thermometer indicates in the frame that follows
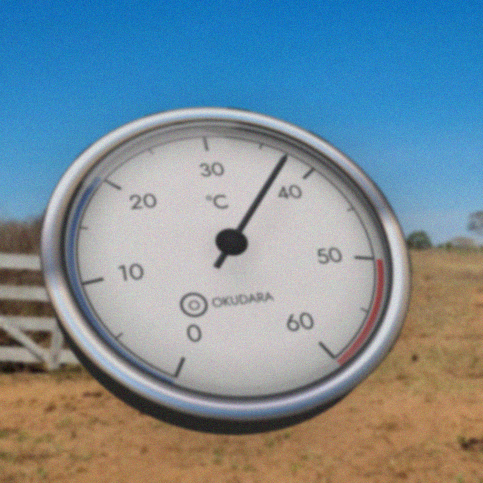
37.5 °C
